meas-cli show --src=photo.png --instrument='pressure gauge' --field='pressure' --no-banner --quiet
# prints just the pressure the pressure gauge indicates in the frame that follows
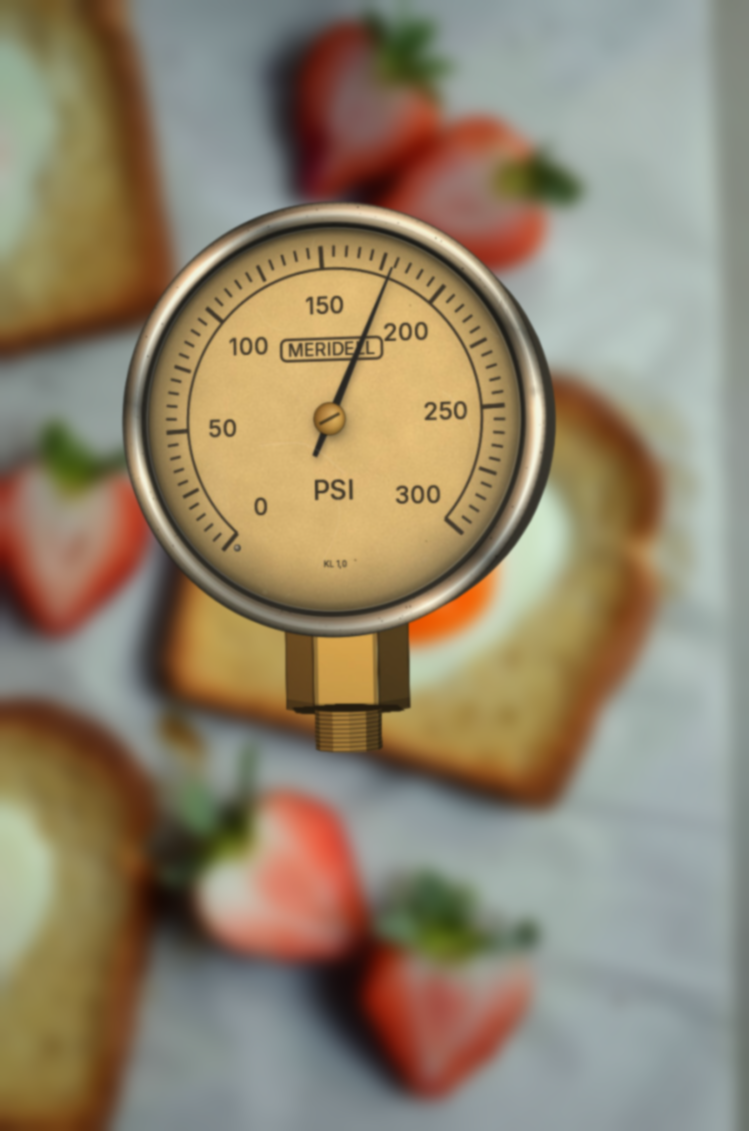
180 psi
